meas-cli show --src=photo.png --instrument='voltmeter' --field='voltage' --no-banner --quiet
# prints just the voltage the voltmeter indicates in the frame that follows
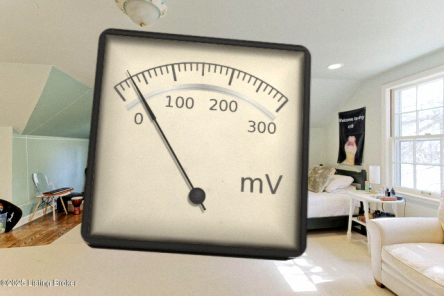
30 mV
